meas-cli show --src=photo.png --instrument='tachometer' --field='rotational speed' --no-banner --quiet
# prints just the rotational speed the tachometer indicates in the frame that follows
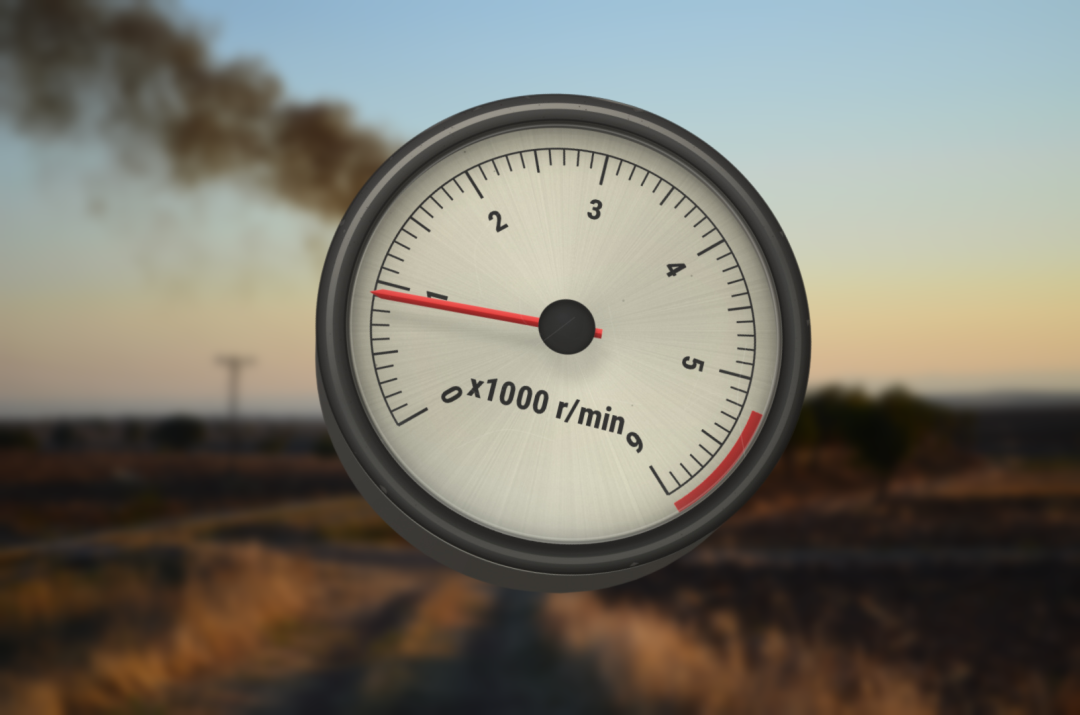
900 rpm
